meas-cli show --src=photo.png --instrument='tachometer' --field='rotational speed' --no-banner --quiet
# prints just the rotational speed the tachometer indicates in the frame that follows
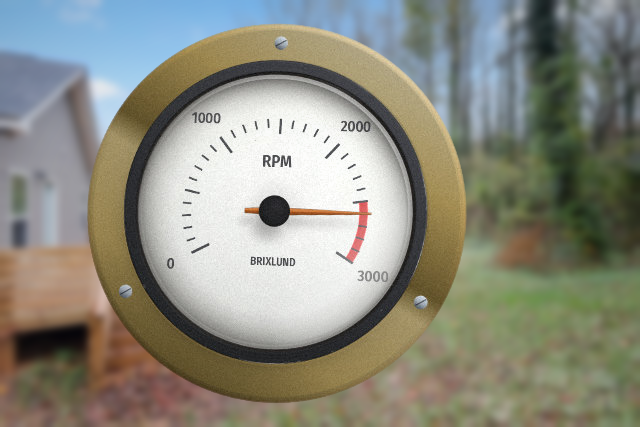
2600 rpm
